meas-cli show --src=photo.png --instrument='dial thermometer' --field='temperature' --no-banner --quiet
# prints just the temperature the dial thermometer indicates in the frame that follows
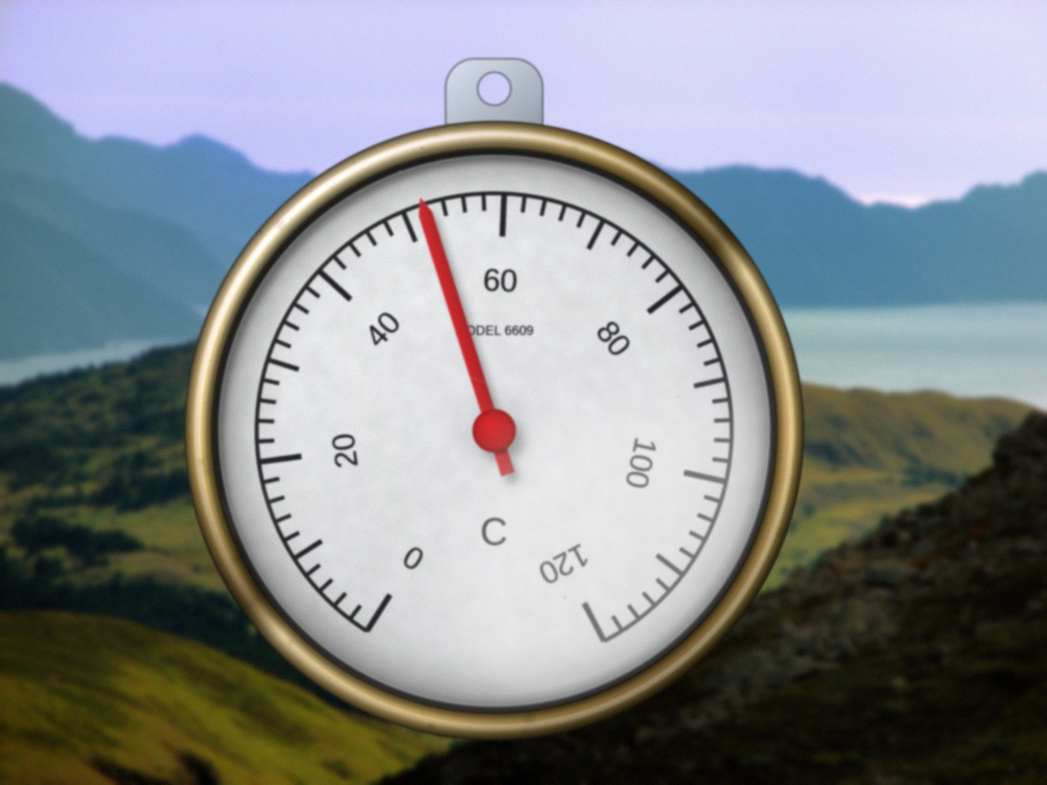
52 °C
